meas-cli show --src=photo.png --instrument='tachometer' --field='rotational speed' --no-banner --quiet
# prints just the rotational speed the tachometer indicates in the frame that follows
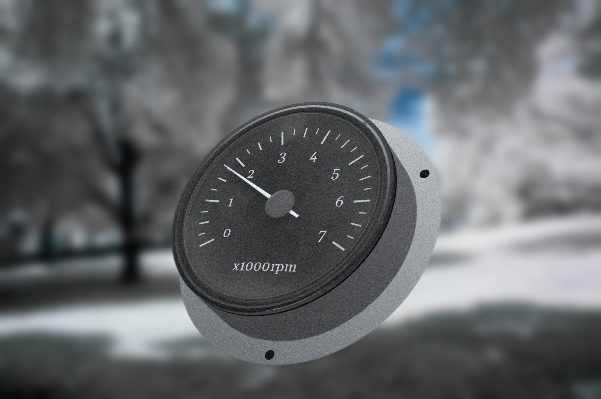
1750 rpm
